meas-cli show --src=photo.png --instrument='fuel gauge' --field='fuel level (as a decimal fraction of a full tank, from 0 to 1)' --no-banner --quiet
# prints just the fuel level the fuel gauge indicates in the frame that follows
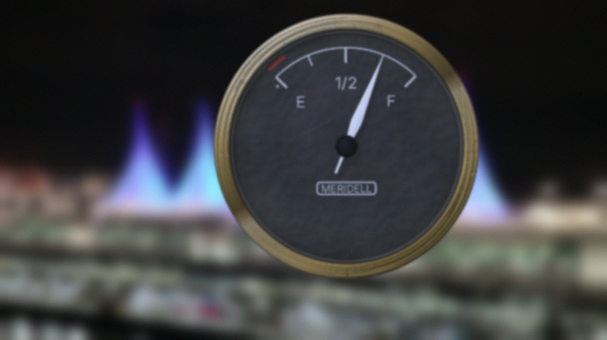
0.75
